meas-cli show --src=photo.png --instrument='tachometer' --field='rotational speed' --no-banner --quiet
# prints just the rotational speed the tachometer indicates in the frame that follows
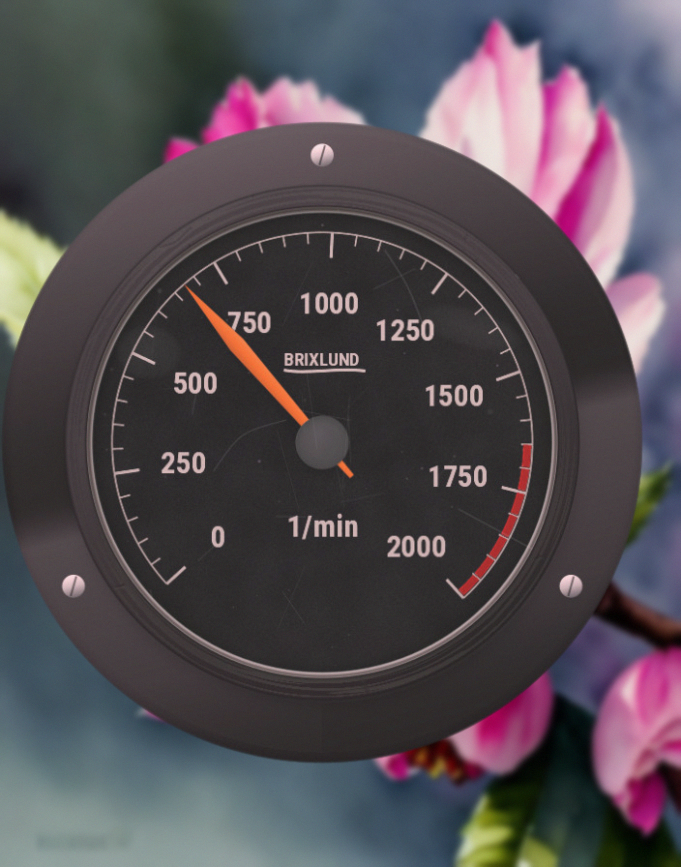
675 rpm
